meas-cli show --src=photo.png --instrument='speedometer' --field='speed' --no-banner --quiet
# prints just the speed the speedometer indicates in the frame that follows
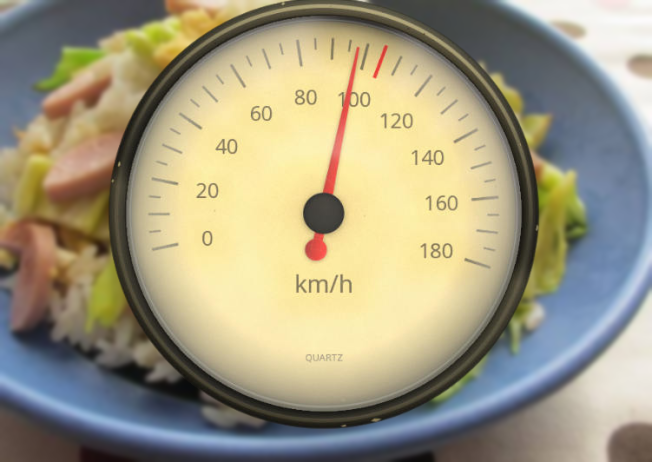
97.5 km/h
